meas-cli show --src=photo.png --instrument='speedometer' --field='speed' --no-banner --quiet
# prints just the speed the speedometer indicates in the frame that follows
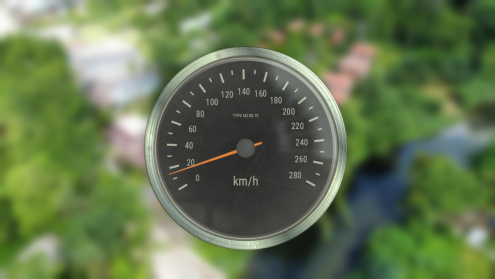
15 km/h
